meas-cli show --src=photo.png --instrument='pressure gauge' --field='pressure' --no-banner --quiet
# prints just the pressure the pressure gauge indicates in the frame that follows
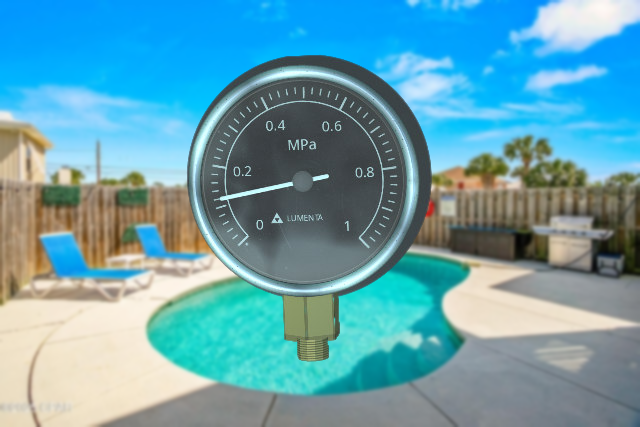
0.12 MPa
